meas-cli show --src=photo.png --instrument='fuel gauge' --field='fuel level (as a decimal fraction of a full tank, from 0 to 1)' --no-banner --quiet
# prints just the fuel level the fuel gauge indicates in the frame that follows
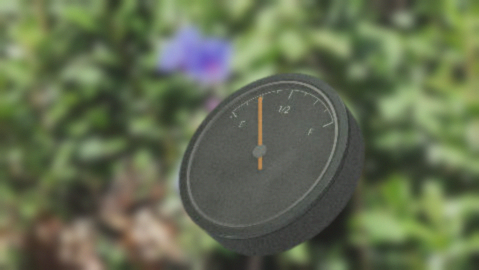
0.25
